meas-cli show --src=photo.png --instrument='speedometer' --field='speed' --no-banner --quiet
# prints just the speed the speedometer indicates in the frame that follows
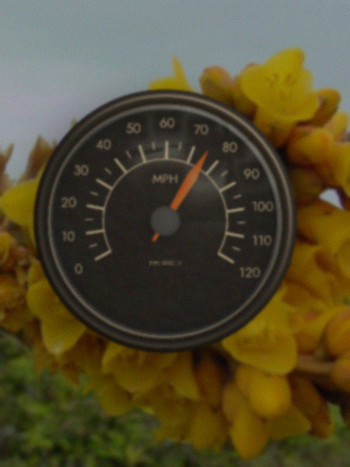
75 mph
